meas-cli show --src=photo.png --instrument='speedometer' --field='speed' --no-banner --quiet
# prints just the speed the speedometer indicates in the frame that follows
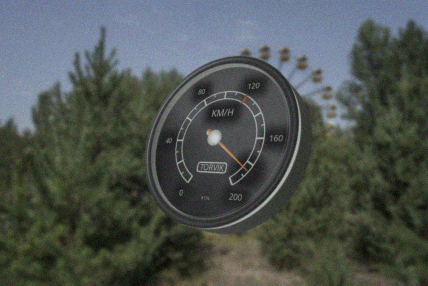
185 km/h
